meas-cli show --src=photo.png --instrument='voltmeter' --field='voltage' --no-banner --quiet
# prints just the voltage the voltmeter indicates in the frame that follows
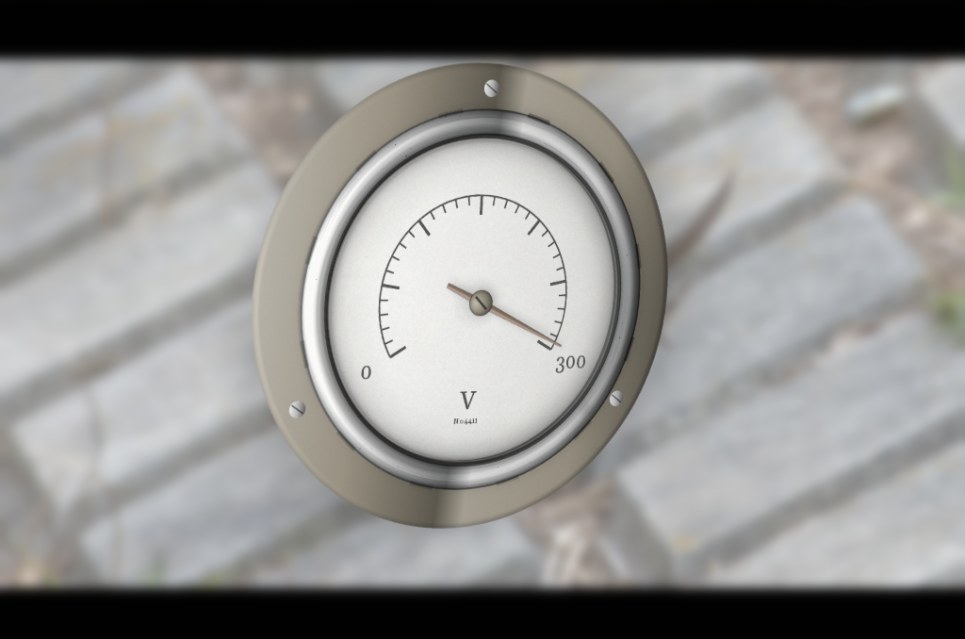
295 V
